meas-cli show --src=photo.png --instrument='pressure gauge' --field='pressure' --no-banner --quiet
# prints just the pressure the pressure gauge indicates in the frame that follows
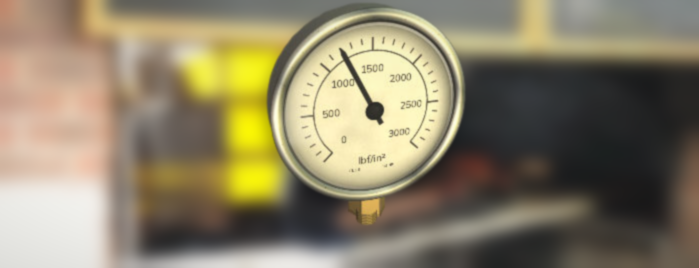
1200 psi
